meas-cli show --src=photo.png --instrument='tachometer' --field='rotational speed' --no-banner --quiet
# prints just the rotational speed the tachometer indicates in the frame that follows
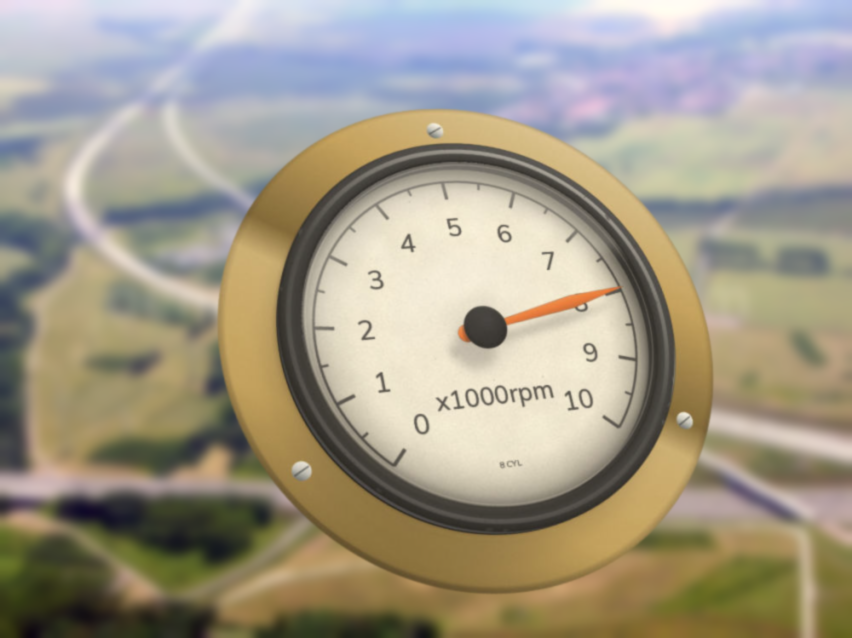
8000 rpm
